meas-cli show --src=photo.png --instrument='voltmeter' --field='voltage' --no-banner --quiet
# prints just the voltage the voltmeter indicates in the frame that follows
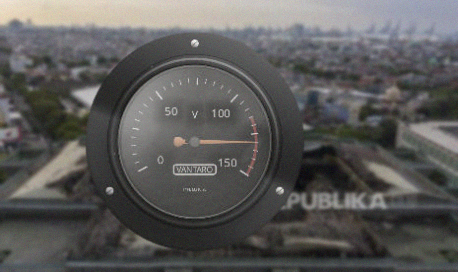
130 V
